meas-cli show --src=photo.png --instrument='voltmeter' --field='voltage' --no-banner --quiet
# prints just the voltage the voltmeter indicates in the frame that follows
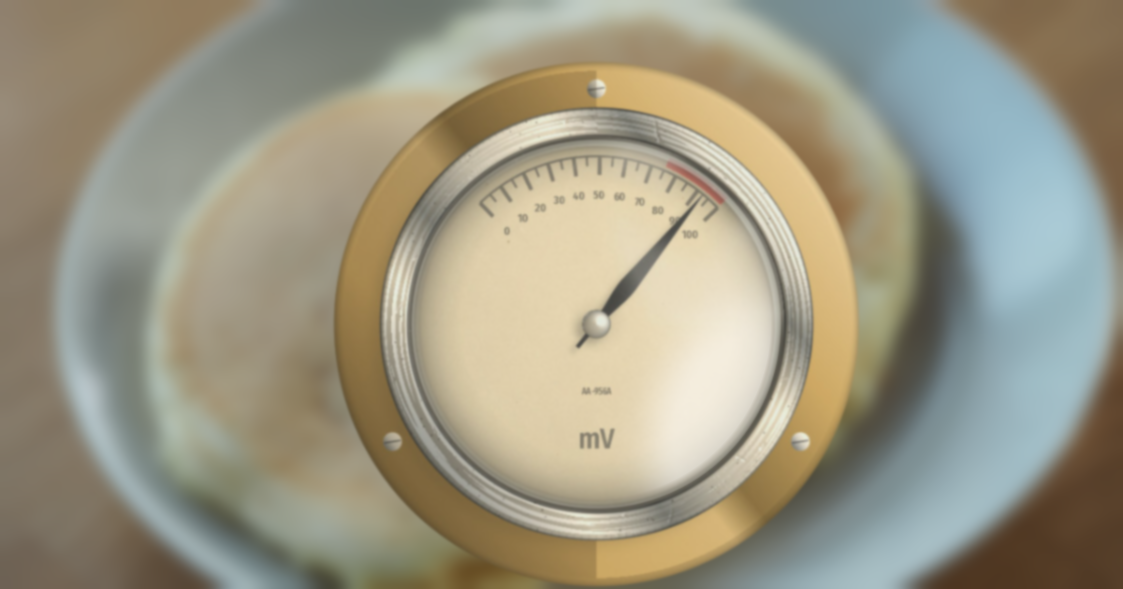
92.5 mV
